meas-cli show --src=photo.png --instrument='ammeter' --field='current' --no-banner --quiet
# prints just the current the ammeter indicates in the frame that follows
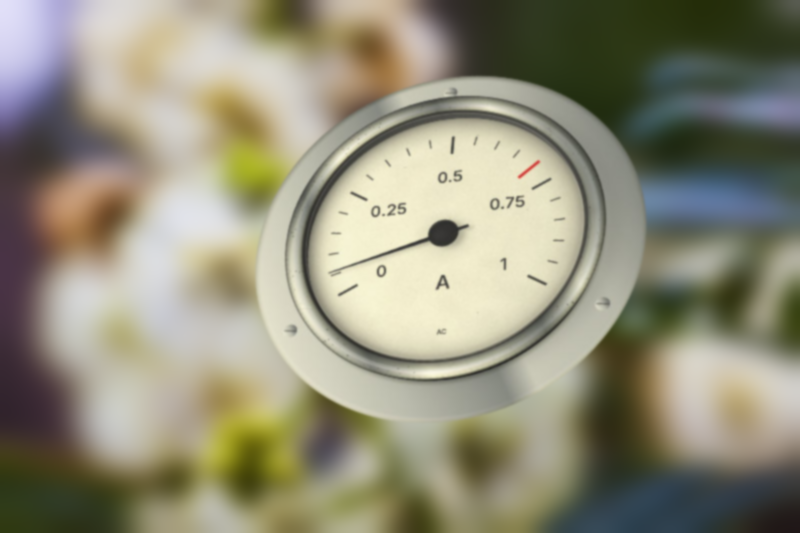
0.05 A
